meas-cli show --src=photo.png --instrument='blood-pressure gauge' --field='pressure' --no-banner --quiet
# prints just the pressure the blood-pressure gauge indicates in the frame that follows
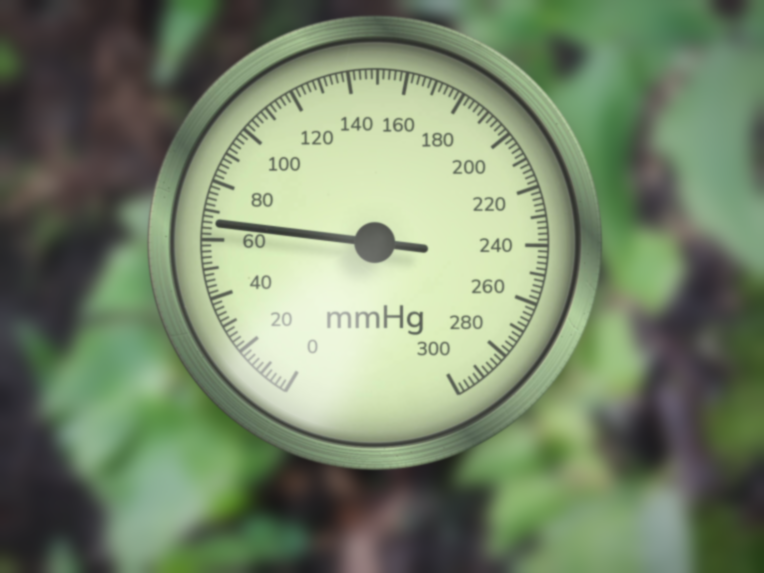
66 mmHg
